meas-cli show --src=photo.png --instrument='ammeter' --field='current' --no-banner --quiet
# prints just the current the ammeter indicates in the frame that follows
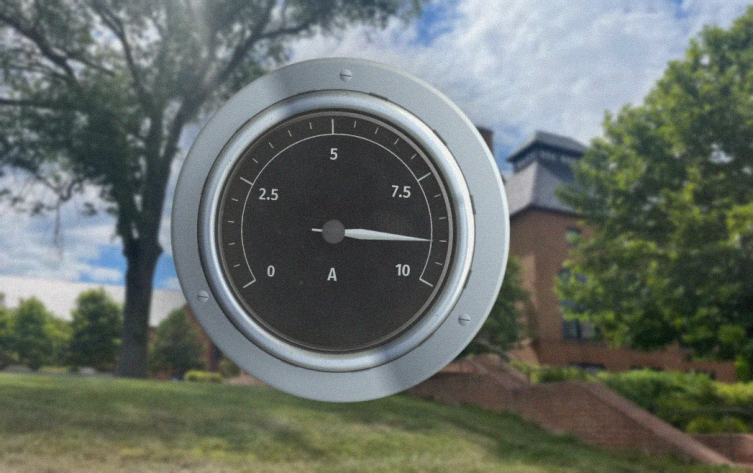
9 A
